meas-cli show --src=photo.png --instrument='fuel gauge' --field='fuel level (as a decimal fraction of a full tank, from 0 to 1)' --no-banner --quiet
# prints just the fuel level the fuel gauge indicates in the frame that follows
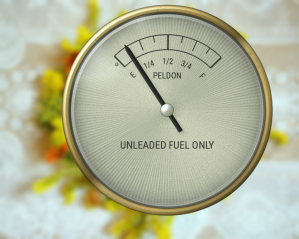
0.125
